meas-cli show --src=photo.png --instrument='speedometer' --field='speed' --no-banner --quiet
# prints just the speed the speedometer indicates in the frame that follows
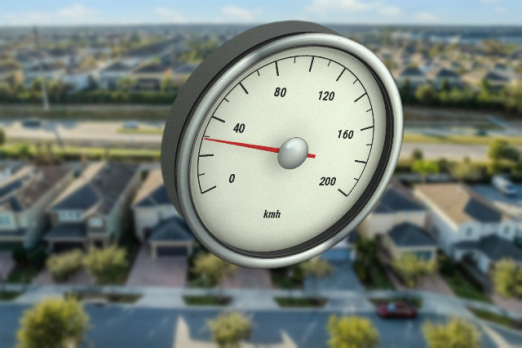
30 km/h
